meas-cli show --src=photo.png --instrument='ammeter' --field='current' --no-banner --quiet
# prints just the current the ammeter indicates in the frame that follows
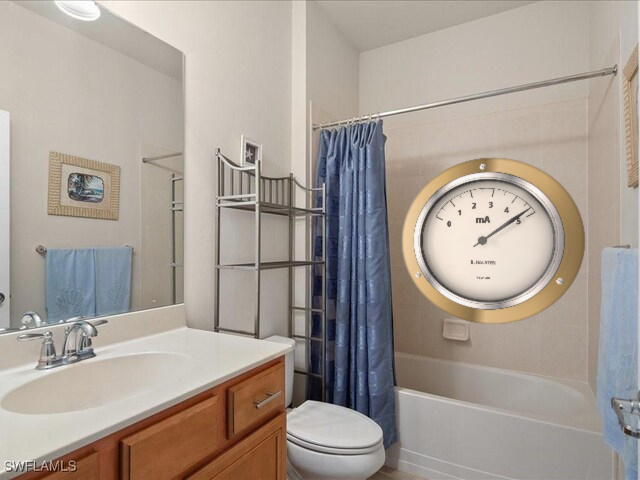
4.75 mA
